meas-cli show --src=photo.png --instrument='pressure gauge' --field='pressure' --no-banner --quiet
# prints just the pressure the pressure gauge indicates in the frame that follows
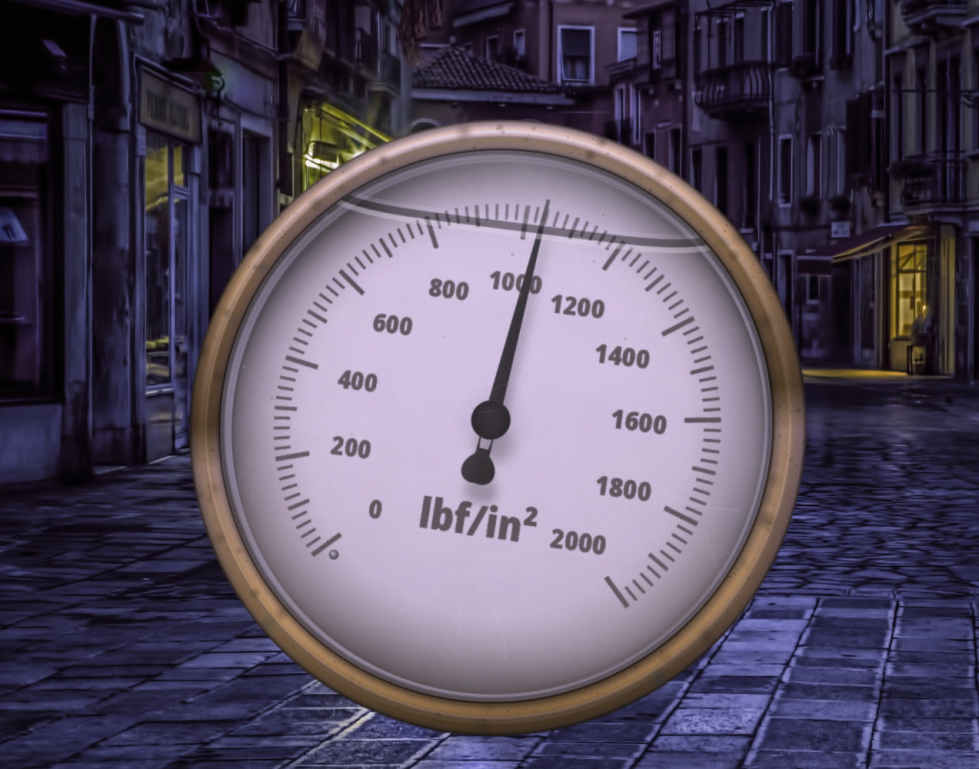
1040 psi
